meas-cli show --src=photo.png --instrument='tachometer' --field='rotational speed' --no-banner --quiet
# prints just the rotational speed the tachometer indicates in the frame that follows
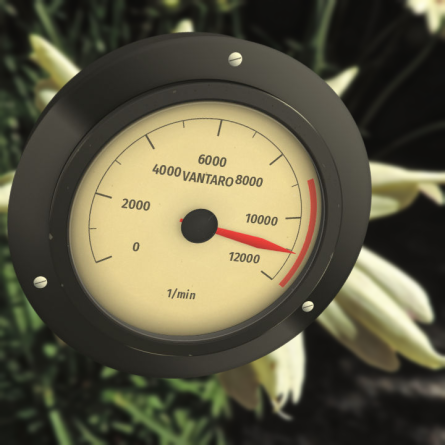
11000 rpm
